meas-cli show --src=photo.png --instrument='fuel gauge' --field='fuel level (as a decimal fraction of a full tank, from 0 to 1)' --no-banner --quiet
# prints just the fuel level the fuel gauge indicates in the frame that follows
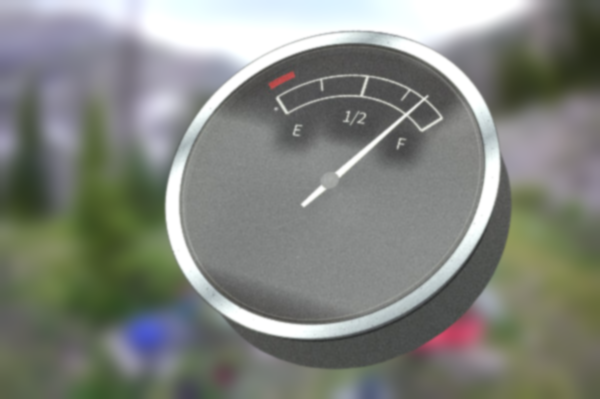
0.875
